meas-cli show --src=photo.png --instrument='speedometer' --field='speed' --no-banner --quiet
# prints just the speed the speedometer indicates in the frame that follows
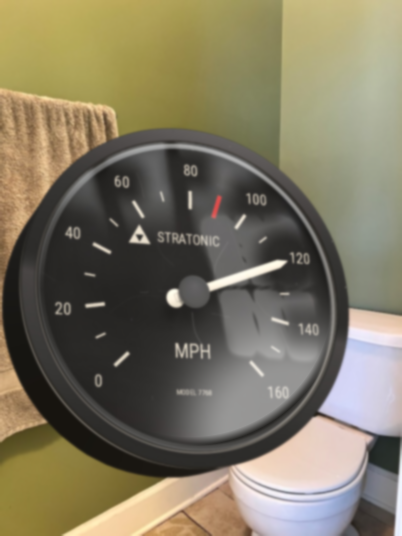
120 mph
